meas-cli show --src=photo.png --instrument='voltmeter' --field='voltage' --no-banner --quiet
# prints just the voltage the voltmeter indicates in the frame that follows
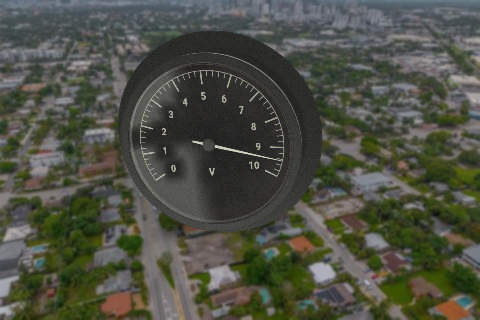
9.4 V
